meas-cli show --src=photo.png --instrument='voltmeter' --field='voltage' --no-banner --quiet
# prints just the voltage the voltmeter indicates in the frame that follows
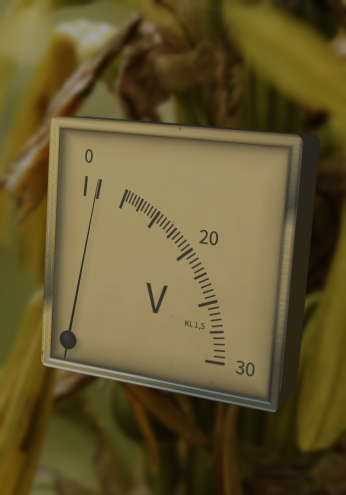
5 V
